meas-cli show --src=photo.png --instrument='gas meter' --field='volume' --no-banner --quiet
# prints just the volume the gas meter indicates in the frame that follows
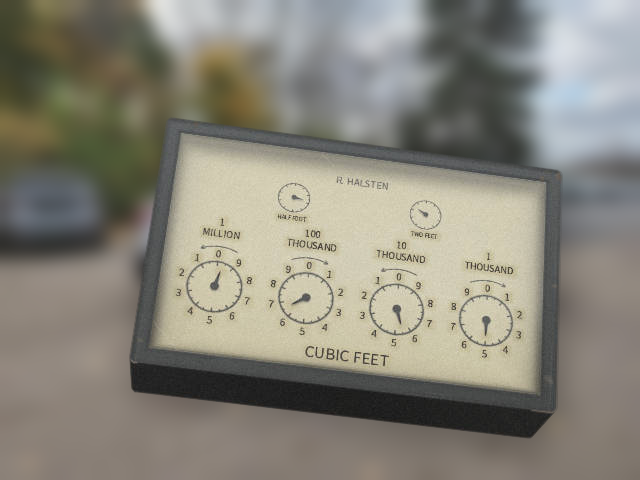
965500 ft³
